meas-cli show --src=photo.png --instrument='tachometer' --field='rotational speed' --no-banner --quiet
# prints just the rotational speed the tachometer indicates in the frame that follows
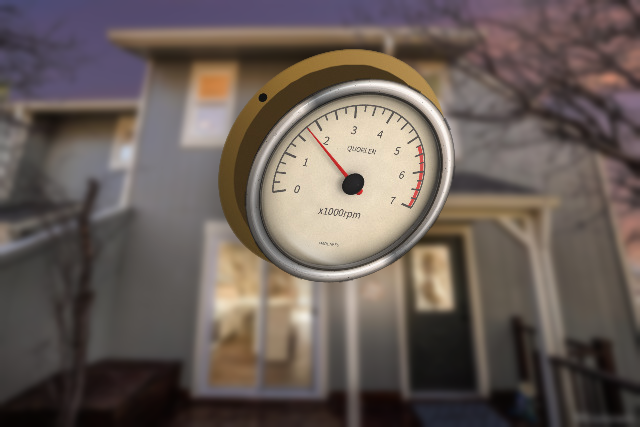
1750 rpm
